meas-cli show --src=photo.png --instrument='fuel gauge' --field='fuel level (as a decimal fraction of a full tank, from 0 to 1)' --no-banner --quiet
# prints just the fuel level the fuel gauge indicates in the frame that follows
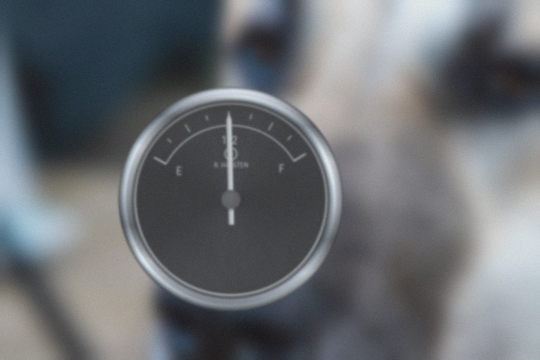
0.5
